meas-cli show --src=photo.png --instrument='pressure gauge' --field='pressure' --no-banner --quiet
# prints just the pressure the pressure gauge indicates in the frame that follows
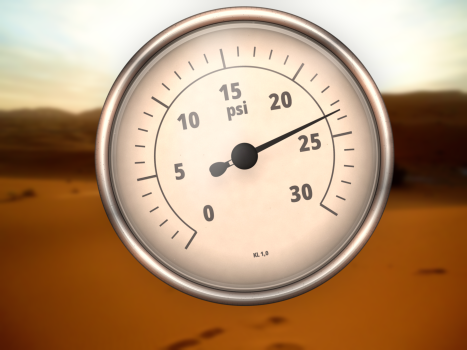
23.5 psi
